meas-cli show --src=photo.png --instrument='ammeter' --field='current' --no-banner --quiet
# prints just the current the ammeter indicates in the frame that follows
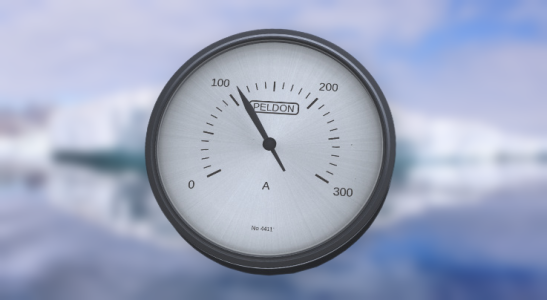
110 A
